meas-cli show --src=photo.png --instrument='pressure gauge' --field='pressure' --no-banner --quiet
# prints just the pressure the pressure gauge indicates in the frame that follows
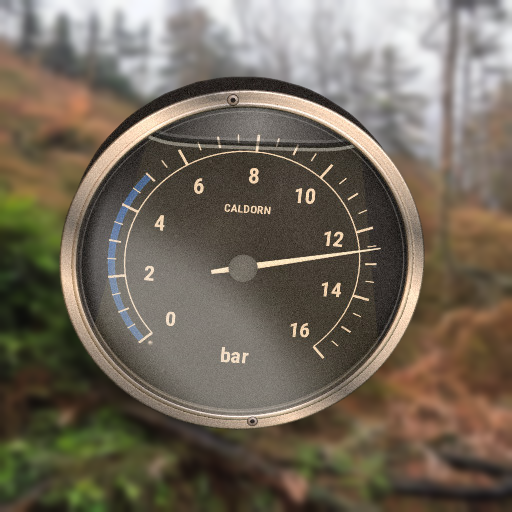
12.5 bar
